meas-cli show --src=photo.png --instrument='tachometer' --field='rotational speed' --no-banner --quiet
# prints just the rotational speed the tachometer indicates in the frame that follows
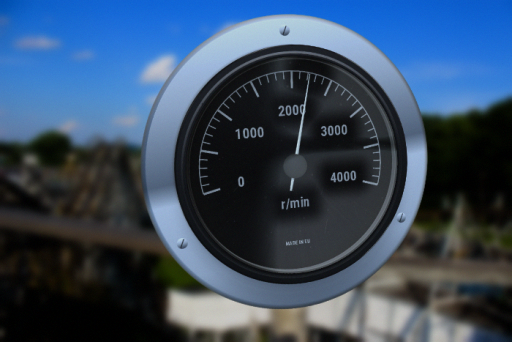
2200 rpm
